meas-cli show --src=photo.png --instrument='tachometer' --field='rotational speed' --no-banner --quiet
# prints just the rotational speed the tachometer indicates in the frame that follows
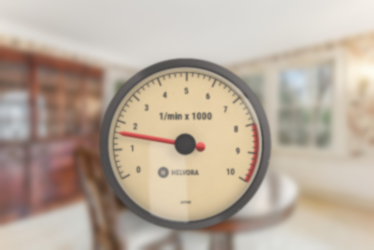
1600 rpm
